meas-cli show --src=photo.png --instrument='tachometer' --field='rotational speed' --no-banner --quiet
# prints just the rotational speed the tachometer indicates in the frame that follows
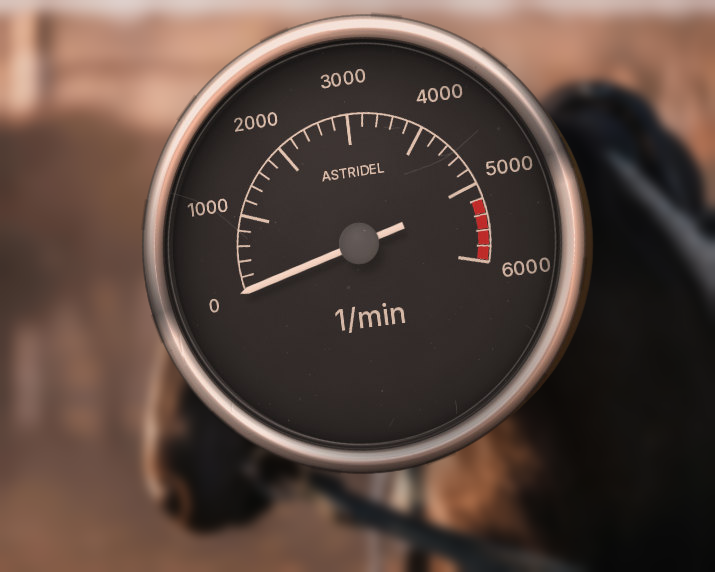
0 rpm
